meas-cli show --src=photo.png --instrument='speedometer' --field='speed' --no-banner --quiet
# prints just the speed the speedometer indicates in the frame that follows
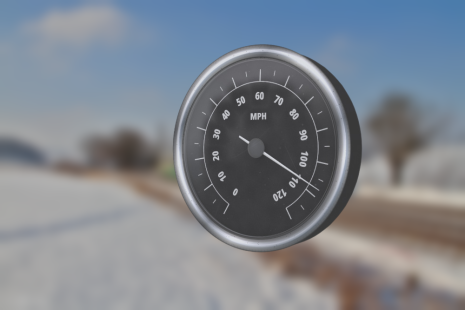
107.5 mph
